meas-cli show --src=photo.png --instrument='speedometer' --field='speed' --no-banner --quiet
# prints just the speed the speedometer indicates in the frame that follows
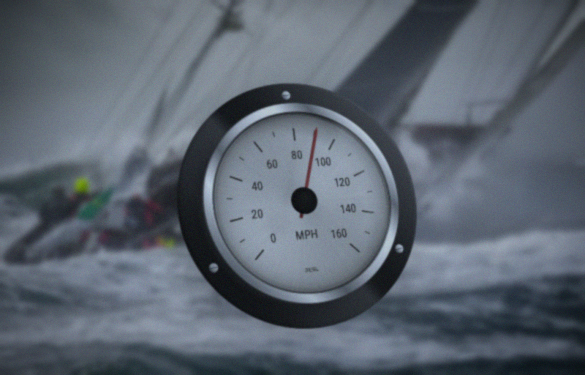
90 mph
